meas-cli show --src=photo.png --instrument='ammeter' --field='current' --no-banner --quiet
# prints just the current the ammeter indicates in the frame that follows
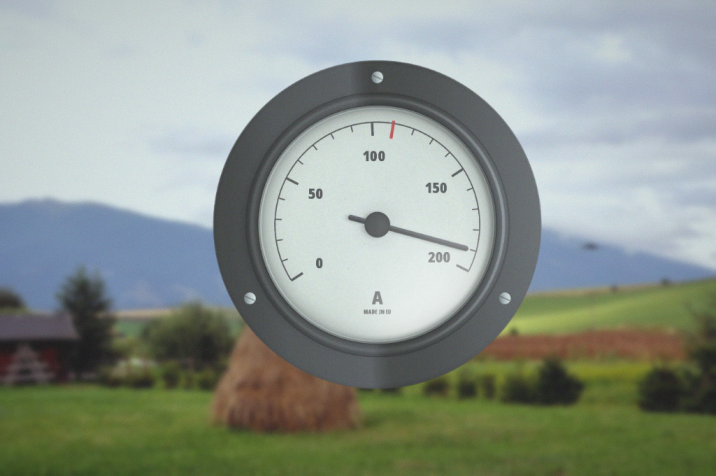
190 A
